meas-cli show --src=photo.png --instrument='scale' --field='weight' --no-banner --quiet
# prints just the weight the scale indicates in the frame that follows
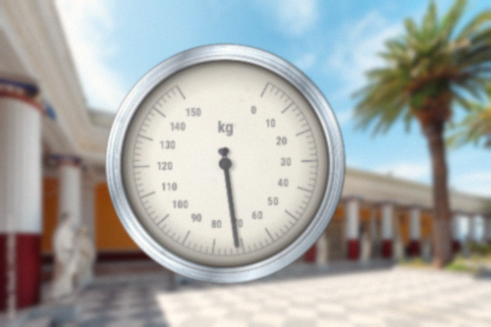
72 kg
